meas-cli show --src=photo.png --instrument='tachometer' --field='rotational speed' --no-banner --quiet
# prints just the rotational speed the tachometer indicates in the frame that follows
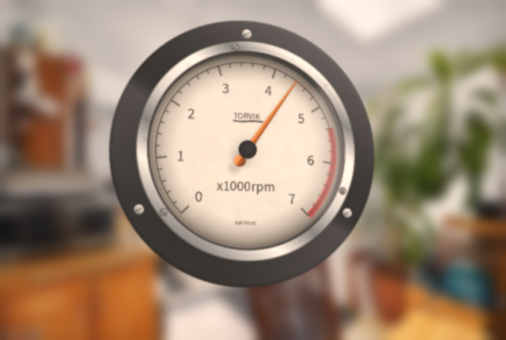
4400 rpm
